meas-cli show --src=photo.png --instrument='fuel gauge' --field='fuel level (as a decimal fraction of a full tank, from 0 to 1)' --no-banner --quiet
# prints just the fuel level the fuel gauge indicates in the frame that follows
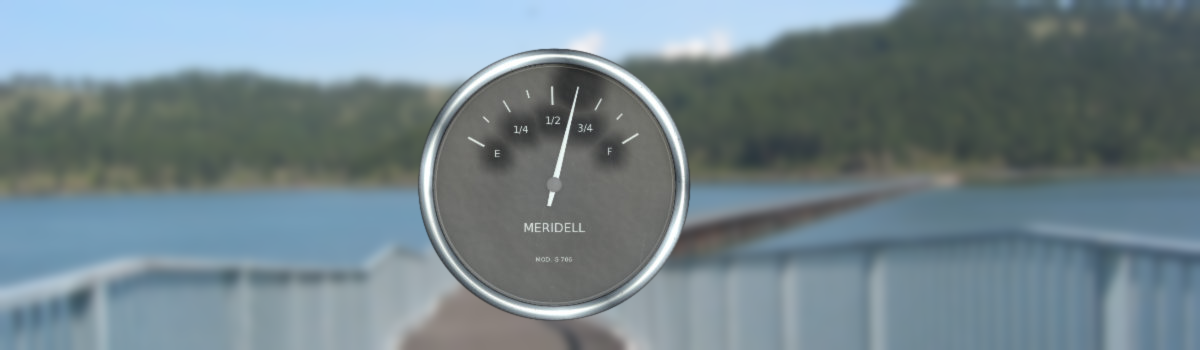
0.625
